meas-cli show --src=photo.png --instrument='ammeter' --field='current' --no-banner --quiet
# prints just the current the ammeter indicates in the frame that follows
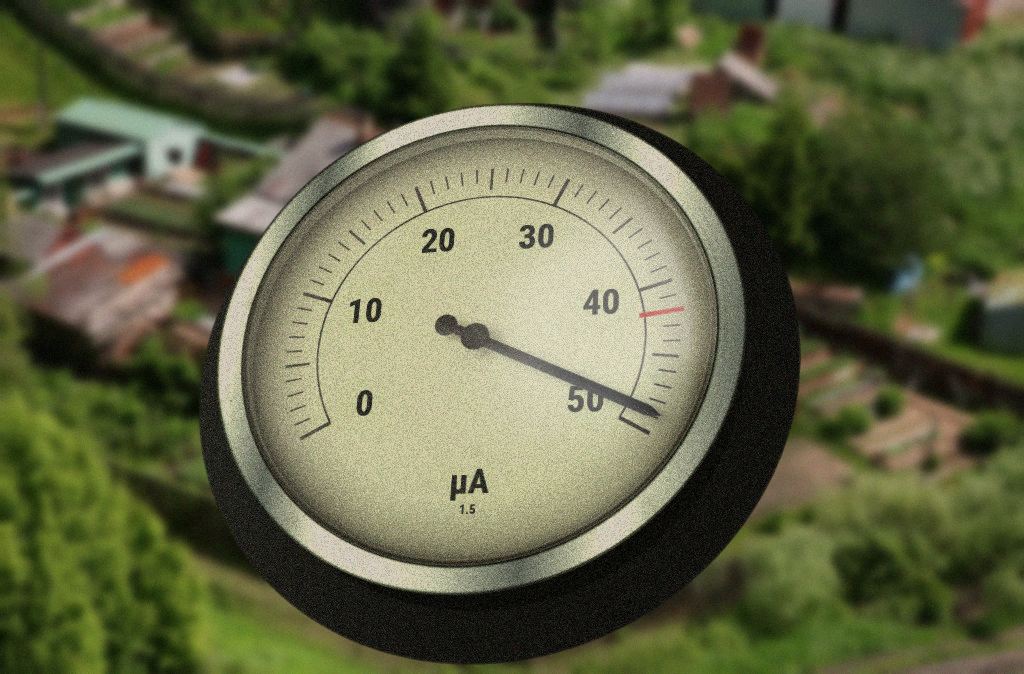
49 µA
